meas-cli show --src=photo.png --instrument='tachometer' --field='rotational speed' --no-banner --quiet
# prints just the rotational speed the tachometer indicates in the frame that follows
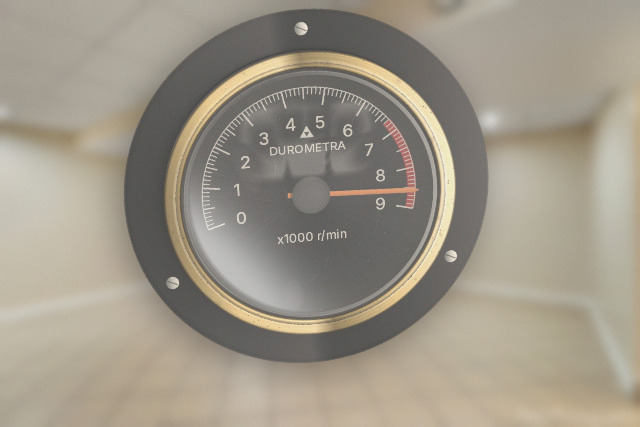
8500 rpm
